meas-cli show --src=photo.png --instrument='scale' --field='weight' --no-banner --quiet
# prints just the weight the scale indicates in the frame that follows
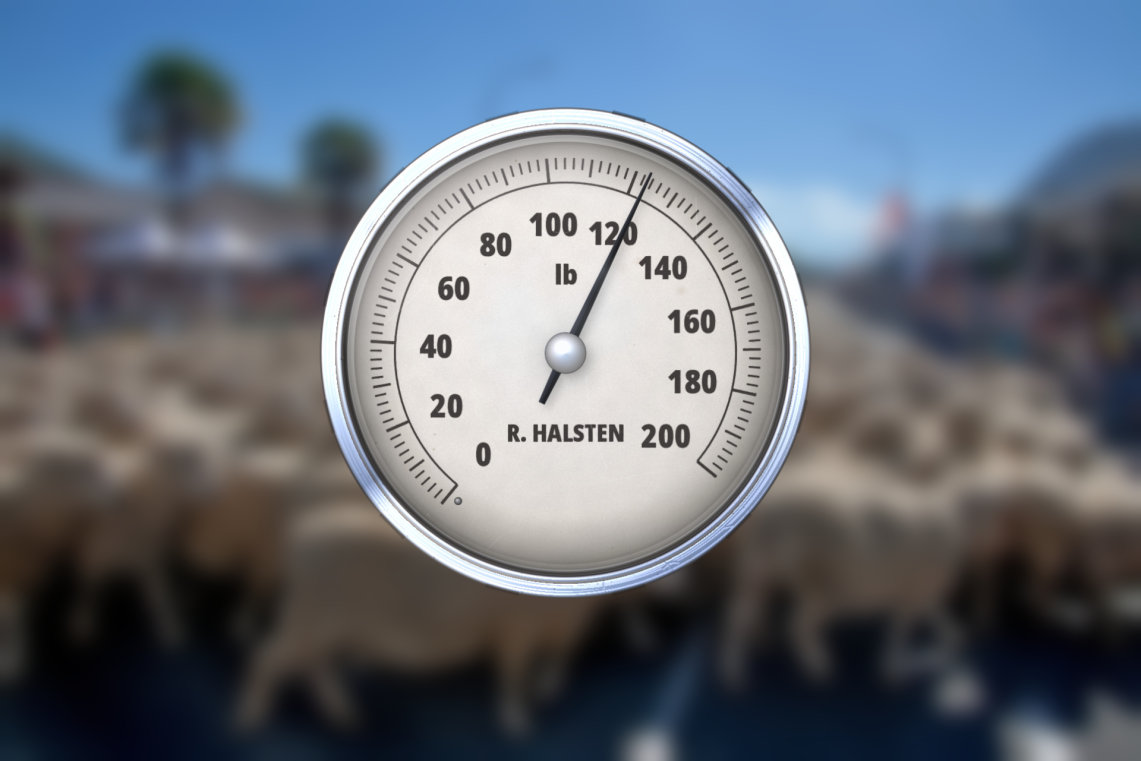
123 lb
